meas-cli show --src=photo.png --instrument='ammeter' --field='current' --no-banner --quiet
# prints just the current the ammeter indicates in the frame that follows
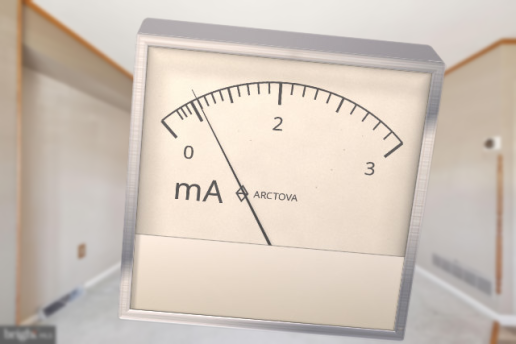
1.1 mA
